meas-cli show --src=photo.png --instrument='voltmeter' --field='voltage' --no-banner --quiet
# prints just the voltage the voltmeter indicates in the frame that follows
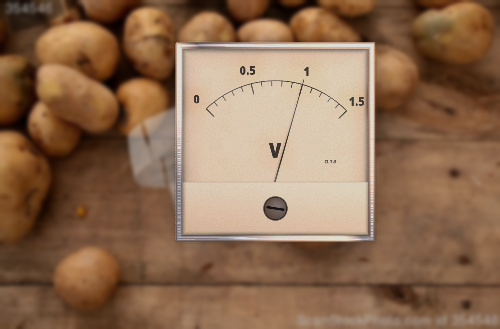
1 V
